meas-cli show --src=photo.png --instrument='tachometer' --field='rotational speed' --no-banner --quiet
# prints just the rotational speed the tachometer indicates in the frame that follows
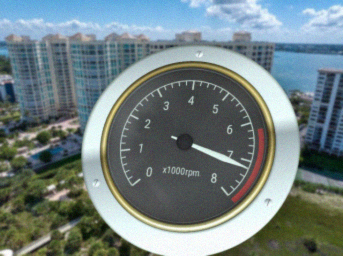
7200 rpm
